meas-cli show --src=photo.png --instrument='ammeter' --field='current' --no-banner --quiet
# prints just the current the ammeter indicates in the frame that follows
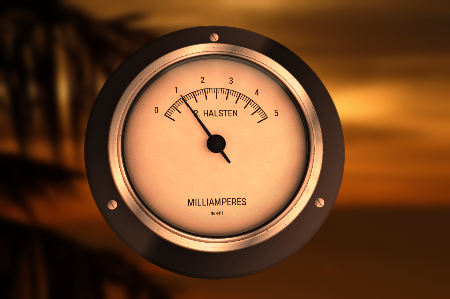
1 mA
